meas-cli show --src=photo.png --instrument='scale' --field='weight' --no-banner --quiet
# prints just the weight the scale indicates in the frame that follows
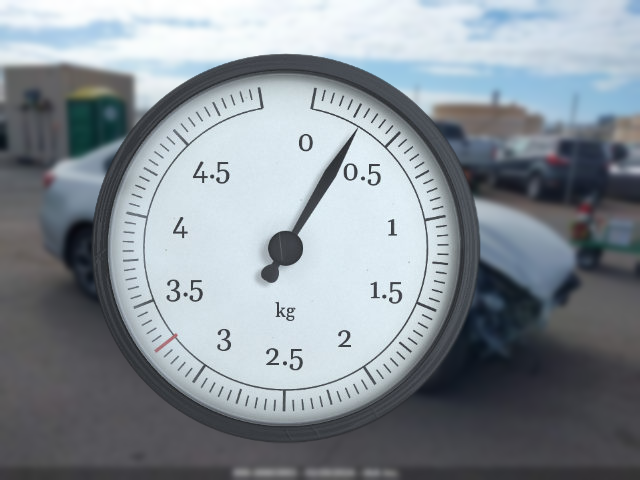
0.3 kg
